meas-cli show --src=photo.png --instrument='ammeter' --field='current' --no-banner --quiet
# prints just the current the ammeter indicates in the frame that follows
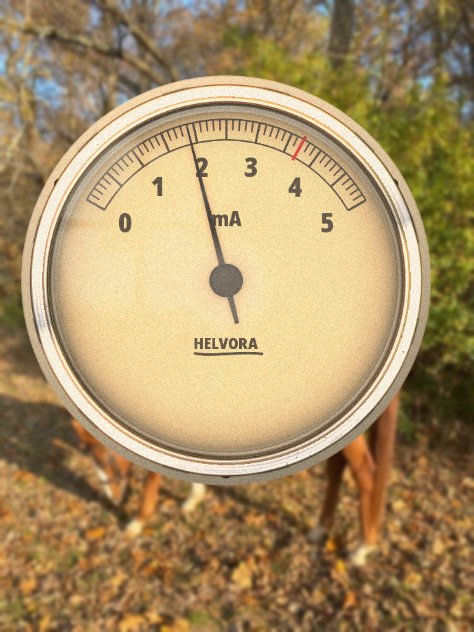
1.9 mA
